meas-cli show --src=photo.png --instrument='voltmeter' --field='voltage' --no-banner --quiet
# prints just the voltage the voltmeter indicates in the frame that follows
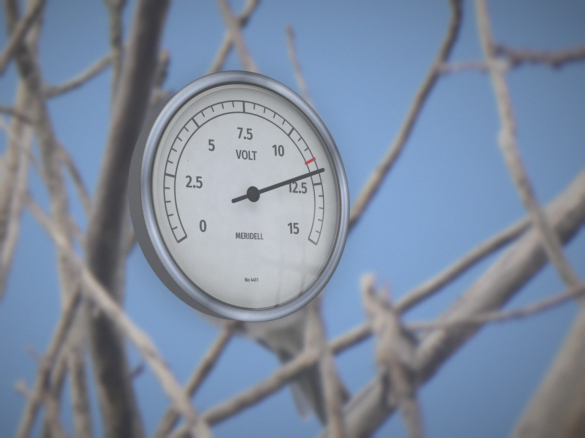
12 V
